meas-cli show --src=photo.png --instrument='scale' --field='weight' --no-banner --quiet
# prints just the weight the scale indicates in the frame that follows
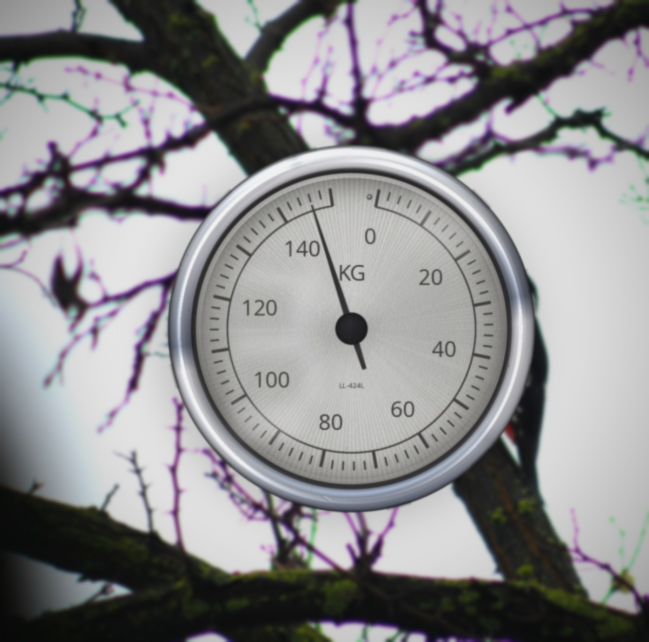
146 kg
